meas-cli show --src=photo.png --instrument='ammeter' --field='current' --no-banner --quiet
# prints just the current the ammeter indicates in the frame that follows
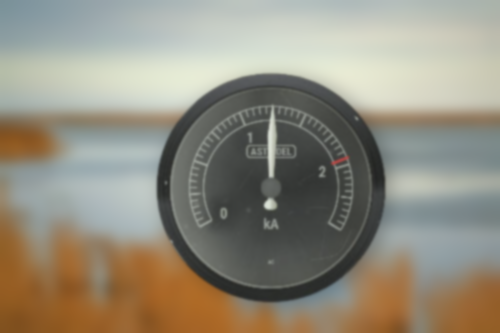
1.25 kA
